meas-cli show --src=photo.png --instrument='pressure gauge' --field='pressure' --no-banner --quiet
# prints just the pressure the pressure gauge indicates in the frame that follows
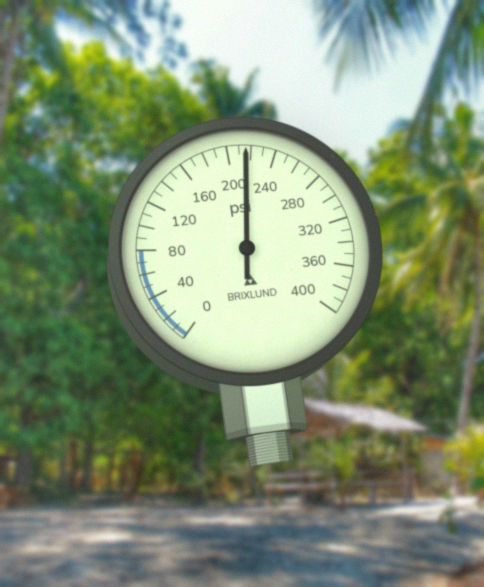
215 psi
